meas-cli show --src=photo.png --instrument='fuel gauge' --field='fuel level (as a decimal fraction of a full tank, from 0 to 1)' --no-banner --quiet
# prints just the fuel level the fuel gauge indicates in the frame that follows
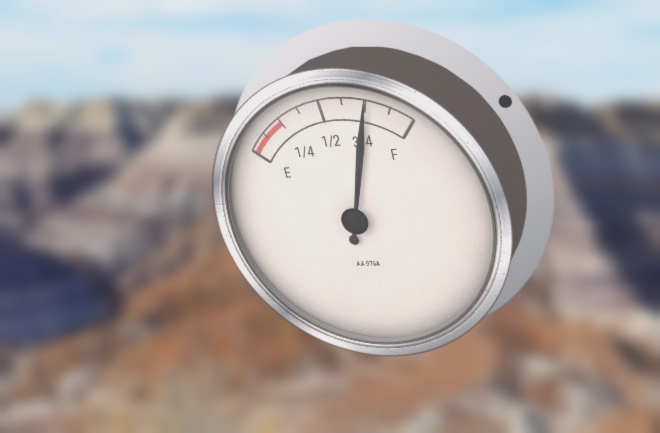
0.75
